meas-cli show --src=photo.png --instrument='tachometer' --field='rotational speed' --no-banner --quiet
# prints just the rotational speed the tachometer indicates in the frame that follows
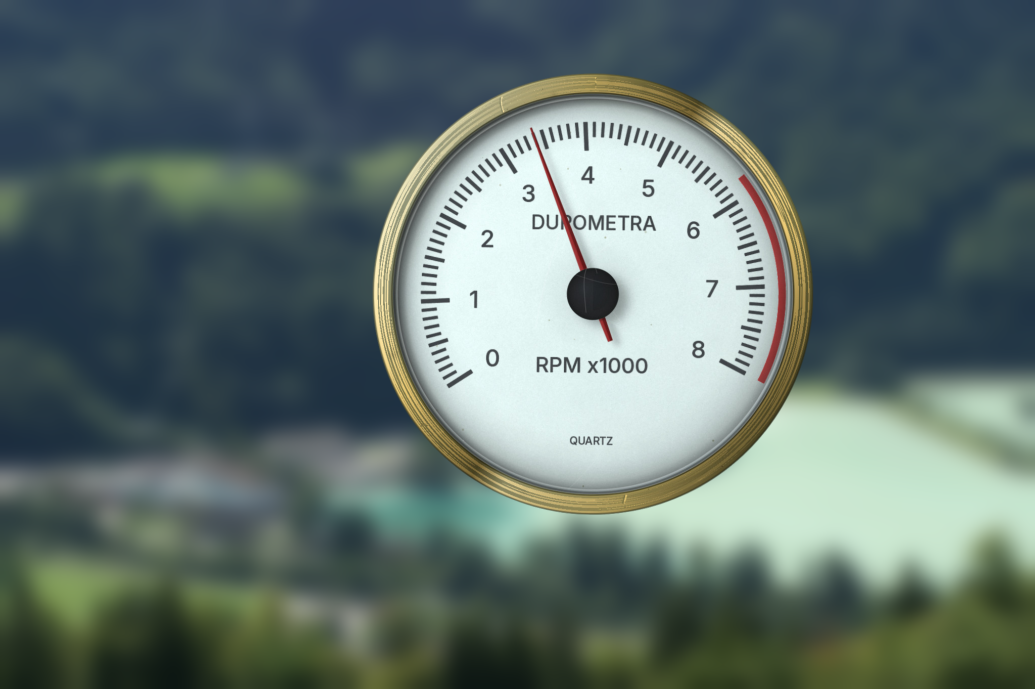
3400 rpm
